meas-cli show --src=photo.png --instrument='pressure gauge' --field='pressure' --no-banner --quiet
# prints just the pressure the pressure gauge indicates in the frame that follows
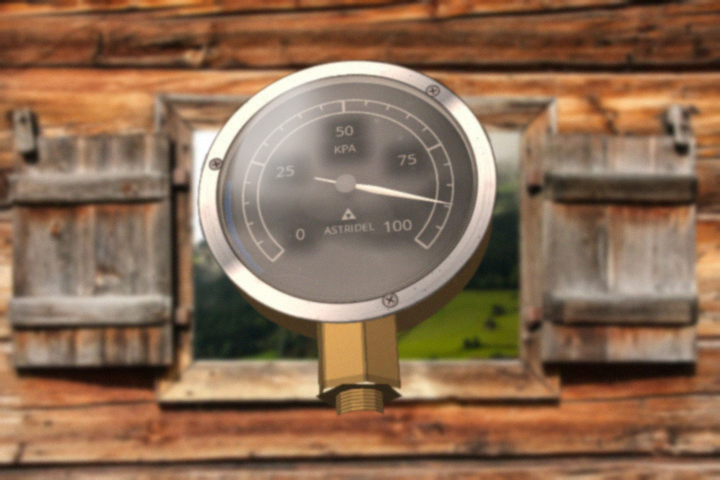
90 kPa
